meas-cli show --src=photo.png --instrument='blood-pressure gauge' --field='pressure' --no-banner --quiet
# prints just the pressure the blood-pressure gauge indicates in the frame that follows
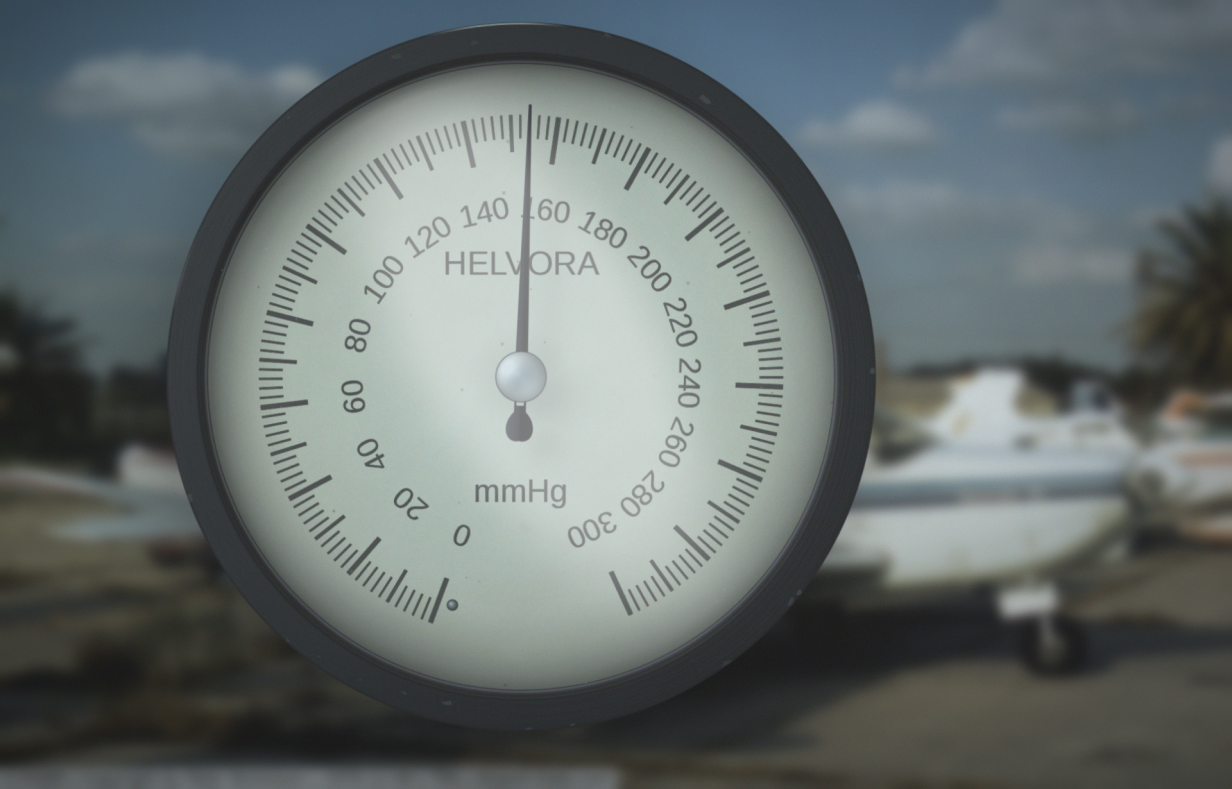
154 mmHg
